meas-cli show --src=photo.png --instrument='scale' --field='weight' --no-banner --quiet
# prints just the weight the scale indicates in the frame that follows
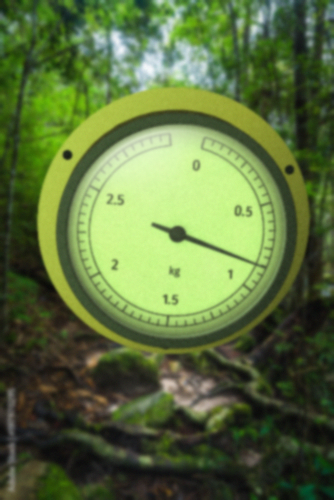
0.85 kg
